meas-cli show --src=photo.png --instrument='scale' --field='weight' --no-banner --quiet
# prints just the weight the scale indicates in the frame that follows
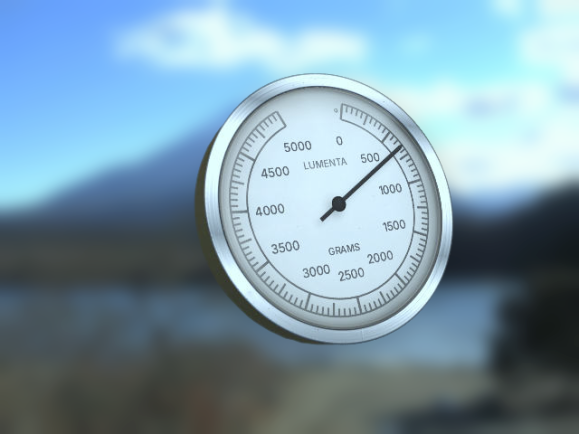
650 g
